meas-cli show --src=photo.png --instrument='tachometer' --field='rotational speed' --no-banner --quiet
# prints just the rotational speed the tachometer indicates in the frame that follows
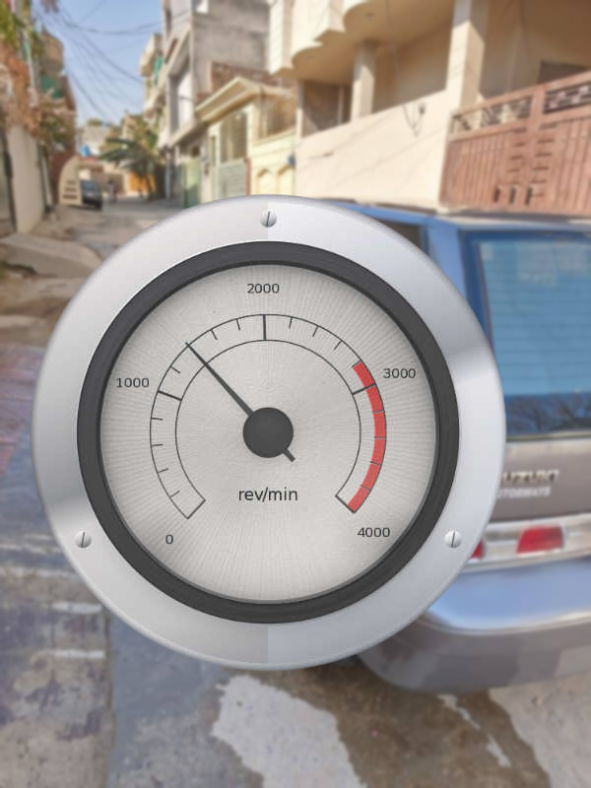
1400 rpm
